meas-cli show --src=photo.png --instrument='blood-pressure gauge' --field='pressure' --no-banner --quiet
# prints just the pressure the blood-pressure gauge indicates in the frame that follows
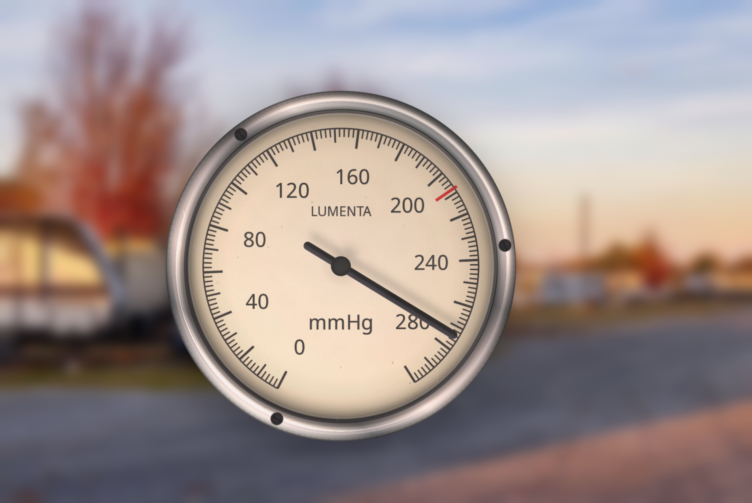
274 mmHg
